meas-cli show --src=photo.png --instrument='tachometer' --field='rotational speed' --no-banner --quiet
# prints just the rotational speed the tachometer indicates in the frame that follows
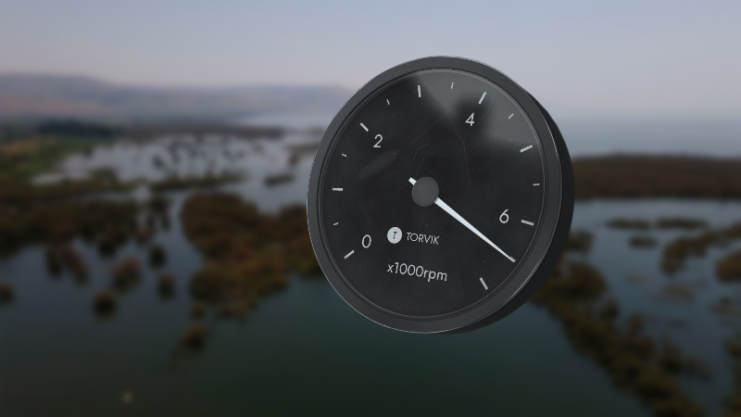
6500 rpm
